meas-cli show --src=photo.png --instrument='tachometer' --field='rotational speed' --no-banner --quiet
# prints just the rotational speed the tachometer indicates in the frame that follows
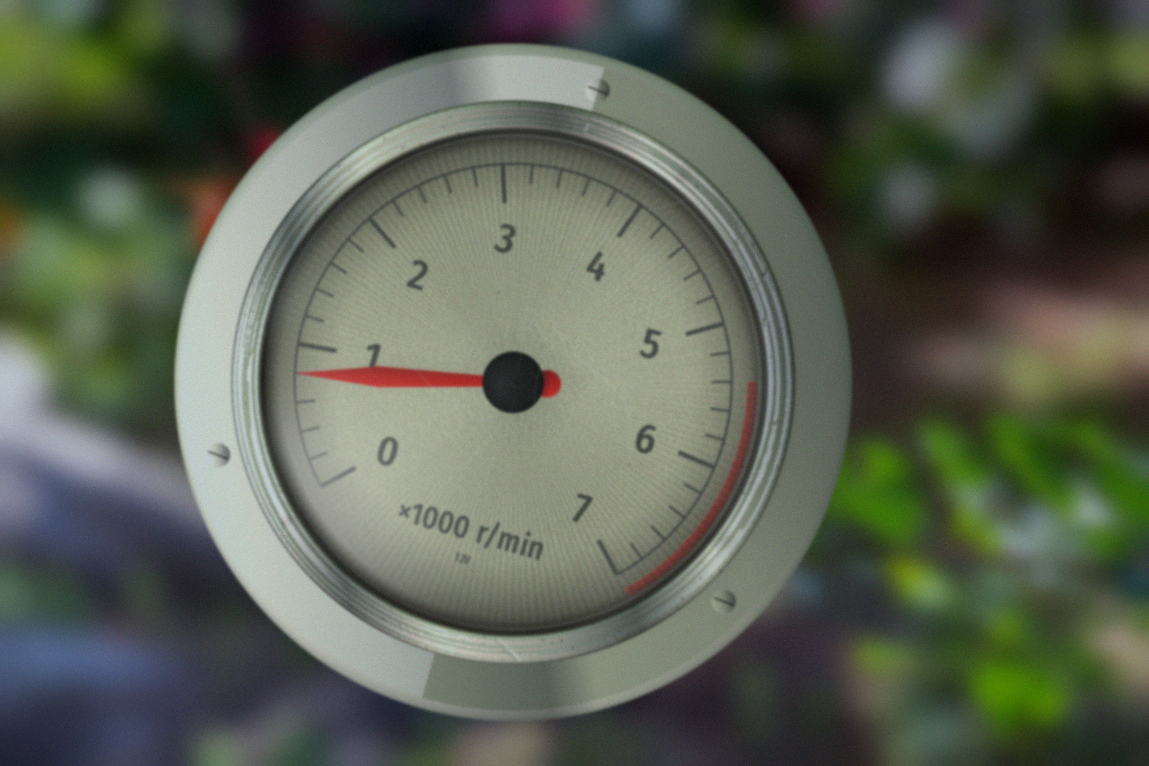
800 rpm
